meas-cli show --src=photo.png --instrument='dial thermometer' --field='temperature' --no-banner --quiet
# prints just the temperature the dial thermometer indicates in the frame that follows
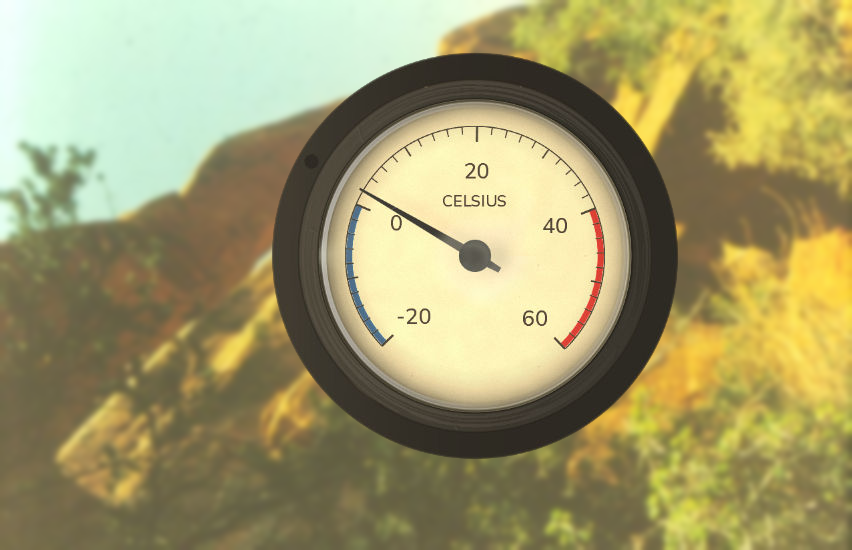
2 °C
